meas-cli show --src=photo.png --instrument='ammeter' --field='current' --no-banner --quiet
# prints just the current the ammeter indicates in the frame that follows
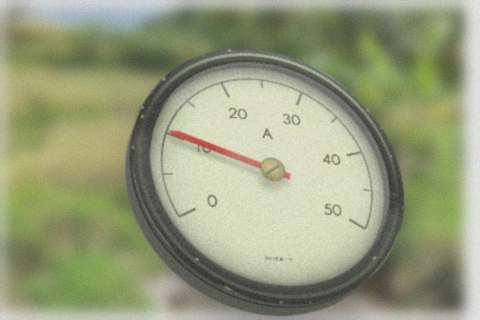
10 A
